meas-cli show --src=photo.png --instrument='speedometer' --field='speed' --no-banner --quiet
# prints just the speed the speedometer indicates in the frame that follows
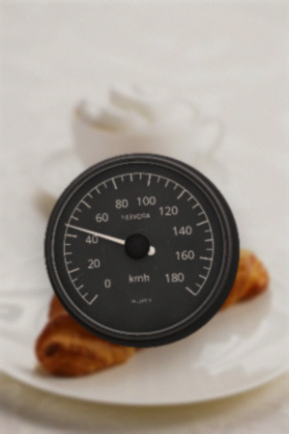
45 km/h
